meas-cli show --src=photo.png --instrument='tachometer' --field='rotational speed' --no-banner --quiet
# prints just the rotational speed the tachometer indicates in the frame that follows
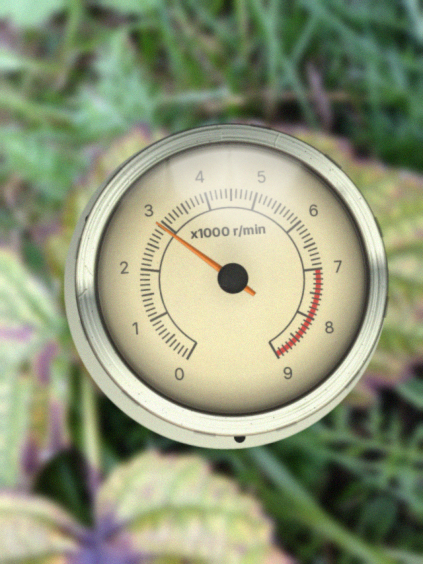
2900 rpm
